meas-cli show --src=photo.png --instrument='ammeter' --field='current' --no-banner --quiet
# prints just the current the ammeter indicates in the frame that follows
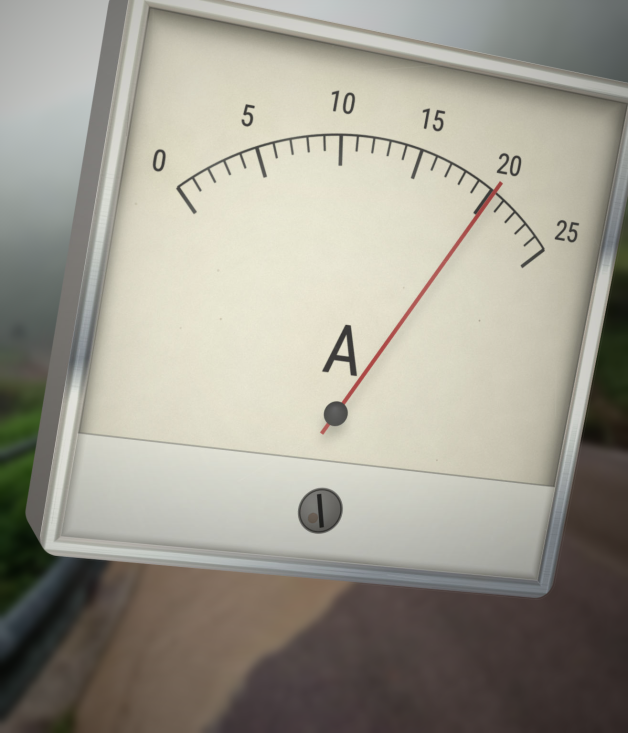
20 A
